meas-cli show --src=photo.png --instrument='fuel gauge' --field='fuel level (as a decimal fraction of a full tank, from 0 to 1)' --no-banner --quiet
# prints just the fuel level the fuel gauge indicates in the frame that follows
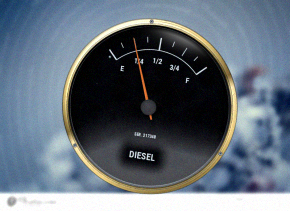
0.25
